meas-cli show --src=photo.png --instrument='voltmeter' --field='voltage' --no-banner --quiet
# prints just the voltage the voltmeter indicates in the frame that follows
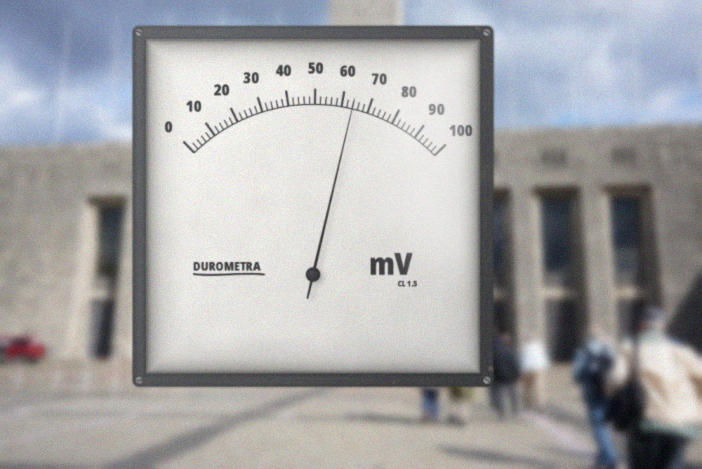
64 mV
